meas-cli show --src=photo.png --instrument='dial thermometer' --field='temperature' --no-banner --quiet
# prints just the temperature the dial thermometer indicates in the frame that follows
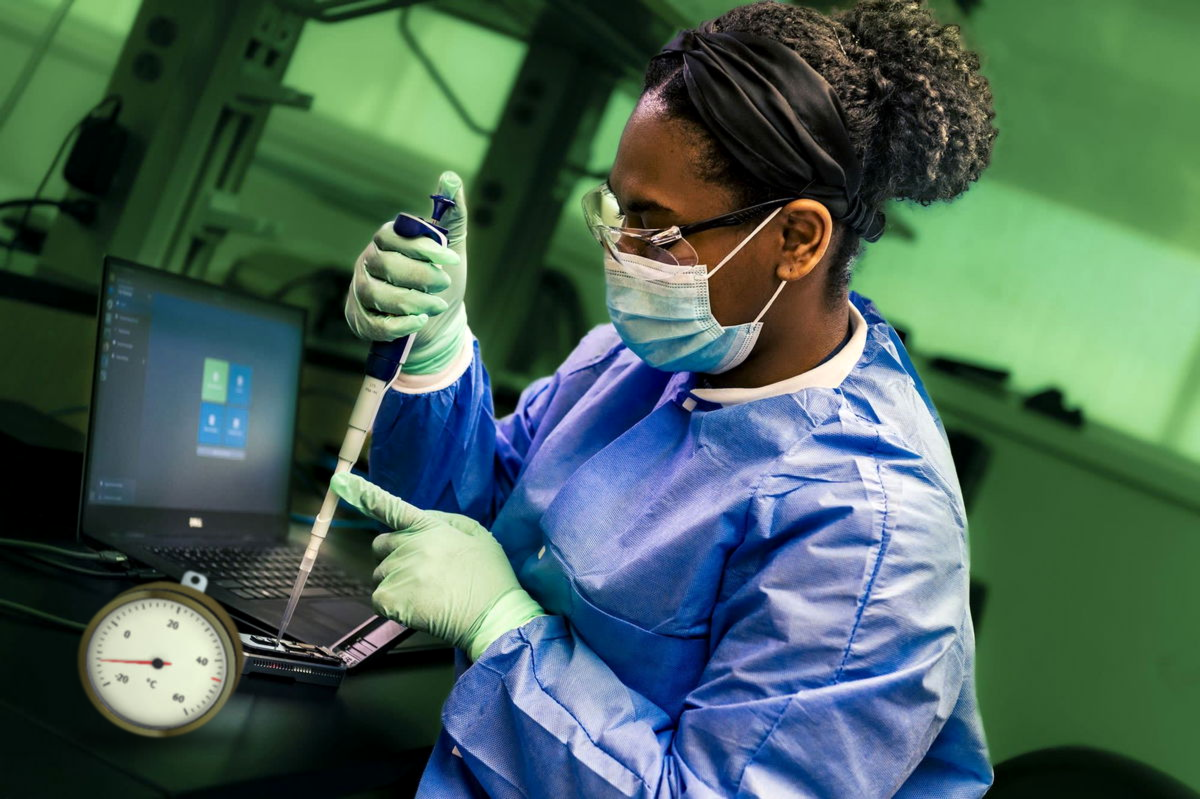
-12 °C
